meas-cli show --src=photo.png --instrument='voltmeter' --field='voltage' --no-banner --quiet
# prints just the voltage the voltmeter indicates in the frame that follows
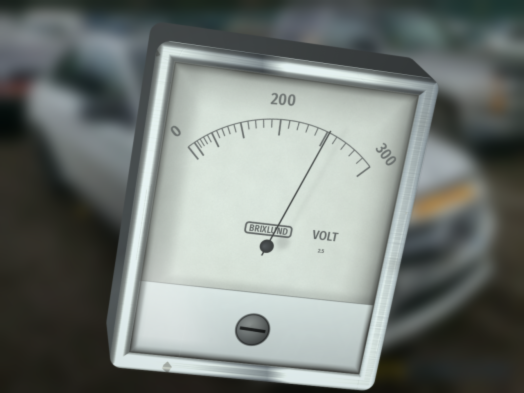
250 V
